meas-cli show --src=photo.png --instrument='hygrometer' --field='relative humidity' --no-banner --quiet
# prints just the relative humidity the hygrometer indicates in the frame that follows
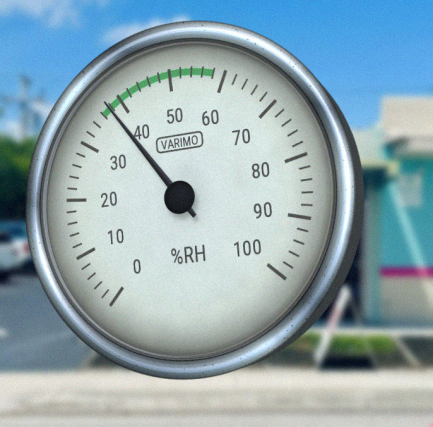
38 %
